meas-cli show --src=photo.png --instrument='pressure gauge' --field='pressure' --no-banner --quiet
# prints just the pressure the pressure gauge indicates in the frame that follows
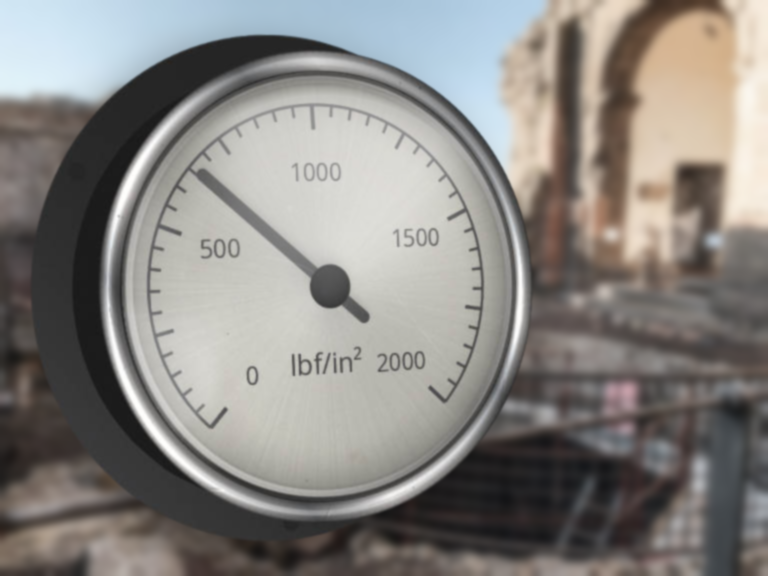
650 psi
